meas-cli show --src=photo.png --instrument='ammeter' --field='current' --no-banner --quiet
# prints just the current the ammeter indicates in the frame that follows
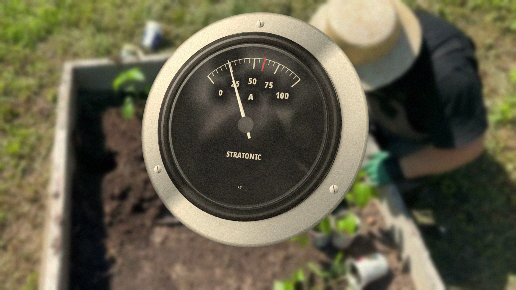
25 A
